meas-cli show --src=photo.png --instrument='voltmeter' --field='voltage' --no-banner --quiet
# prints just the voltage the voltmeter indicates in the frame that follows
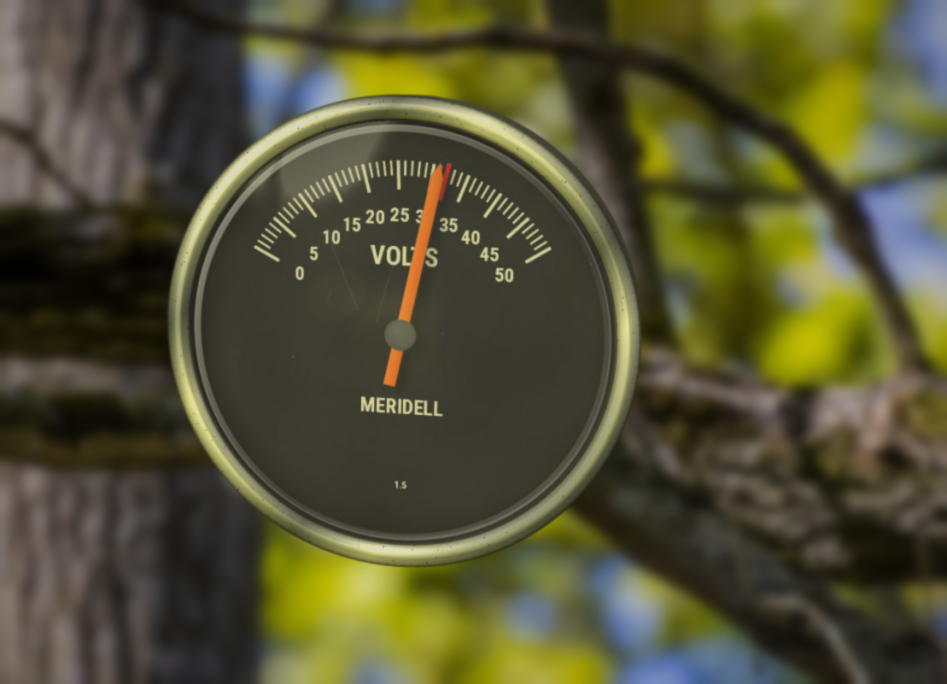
31 V
